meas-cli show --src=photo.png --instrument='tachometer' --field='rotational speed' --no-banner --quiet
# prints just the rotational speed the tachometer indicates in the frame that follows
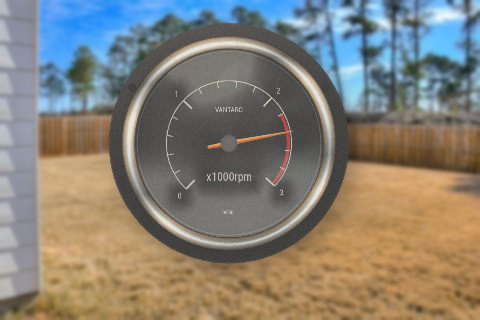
2400 rpm
